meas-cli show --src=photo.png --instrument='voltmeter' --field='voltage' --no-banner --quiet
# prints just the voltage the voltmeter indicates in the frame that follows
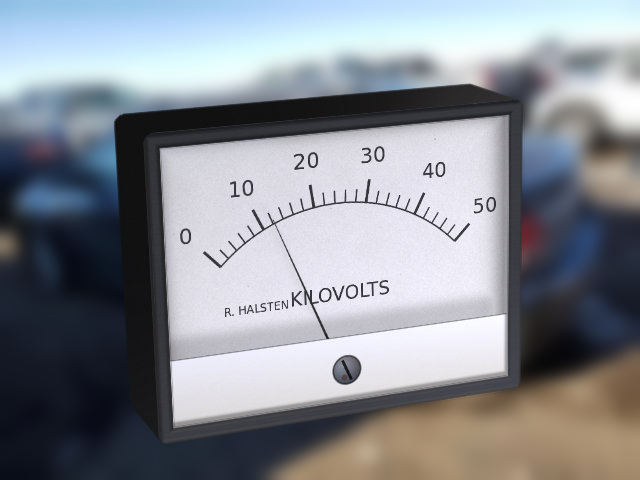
12 kV
